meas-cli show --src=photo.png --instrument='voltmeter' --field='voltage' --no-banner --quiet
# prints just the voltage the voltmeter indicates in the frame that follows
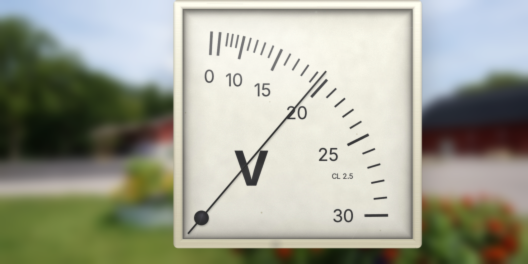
19.5 V
